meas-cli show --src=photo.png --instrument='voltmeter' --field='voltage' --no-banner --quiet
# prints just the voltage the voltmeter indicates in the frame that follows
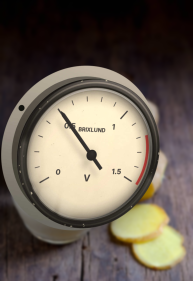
0.5 V
